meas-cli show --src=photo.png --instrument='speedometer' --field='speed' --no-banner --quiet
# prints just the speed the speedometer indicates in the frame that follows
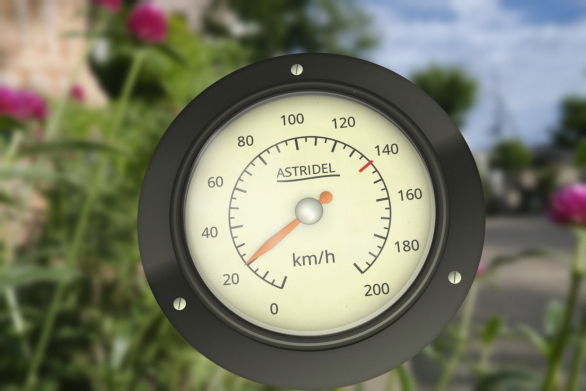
20 km/h
